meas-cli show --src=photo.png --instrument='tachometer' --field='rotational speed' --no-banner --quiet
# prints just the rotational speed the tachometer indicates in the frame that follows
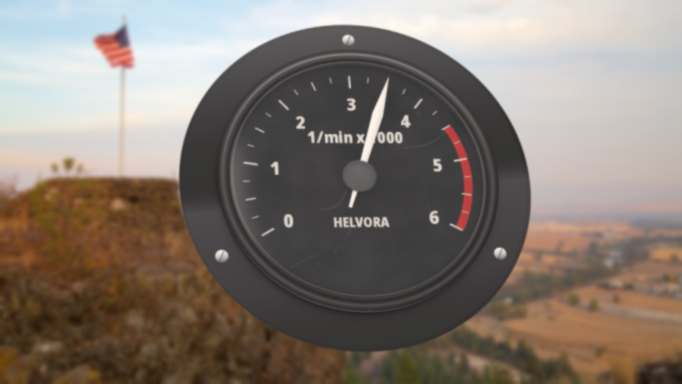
3500 rpm
